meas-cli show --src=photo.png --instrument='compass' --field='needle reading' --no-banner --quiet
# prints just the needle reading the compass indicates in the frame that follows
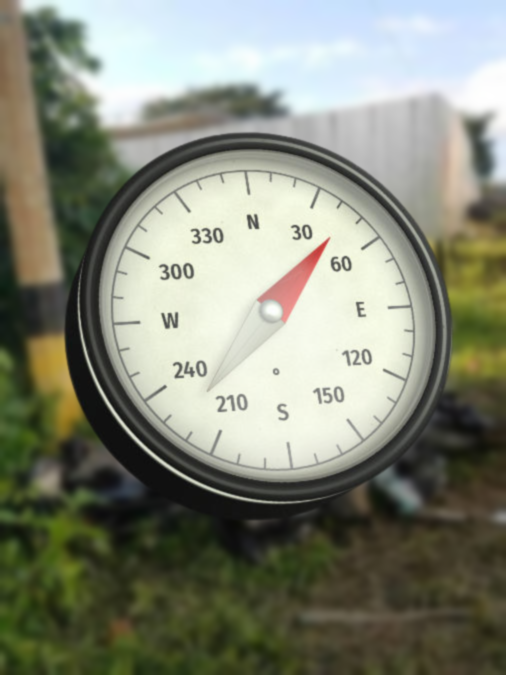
45 °
